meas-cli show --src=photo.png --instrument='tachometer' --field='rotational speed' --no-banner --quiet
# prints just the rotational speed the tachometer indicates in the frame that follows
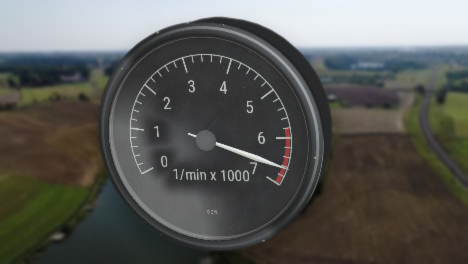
6600 rpm
